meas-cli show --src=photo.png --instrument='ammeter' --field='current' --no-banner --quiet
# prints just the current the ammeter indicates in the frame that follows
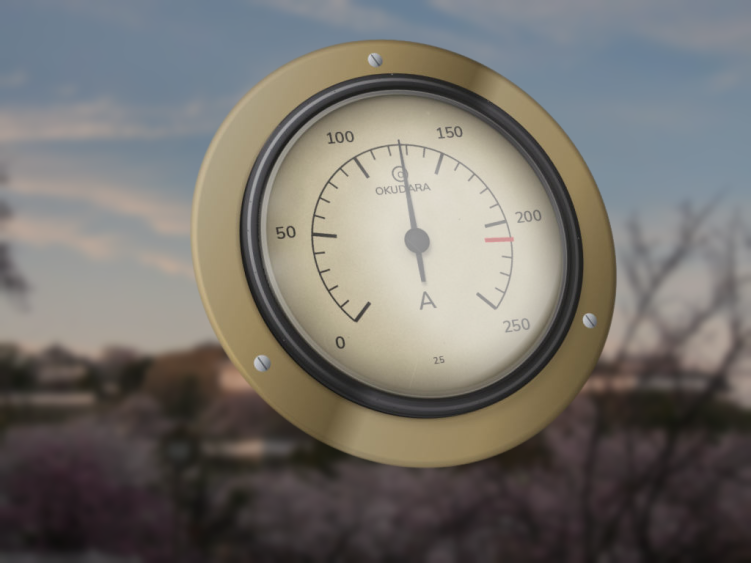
125 A
